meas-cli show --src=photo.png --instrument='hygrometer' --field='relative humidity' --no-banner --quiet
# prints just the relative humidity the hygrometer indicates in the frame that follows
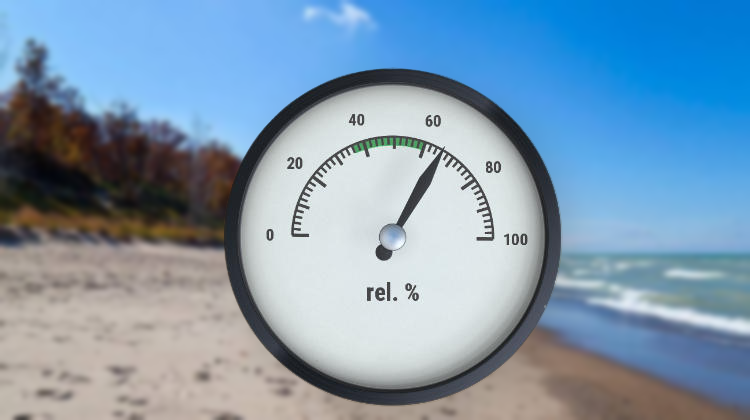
66 %
